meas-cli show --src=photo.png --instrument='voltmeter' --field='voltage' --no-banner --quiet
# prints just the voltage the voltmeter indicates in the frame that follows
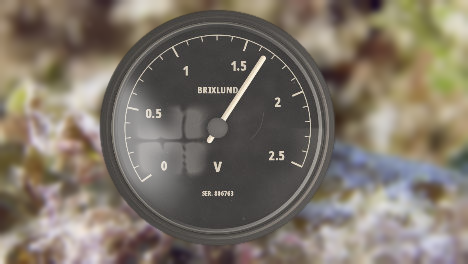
1.65 V
